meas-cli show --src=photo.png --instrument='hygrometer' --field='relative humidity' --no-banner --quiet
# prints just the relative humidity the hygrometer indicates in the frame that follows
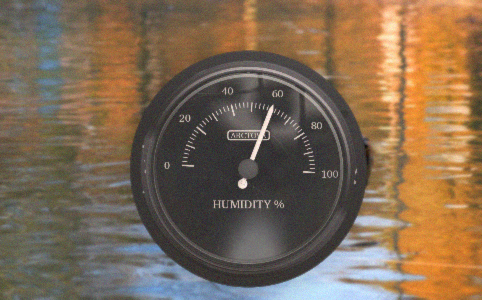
60 %
